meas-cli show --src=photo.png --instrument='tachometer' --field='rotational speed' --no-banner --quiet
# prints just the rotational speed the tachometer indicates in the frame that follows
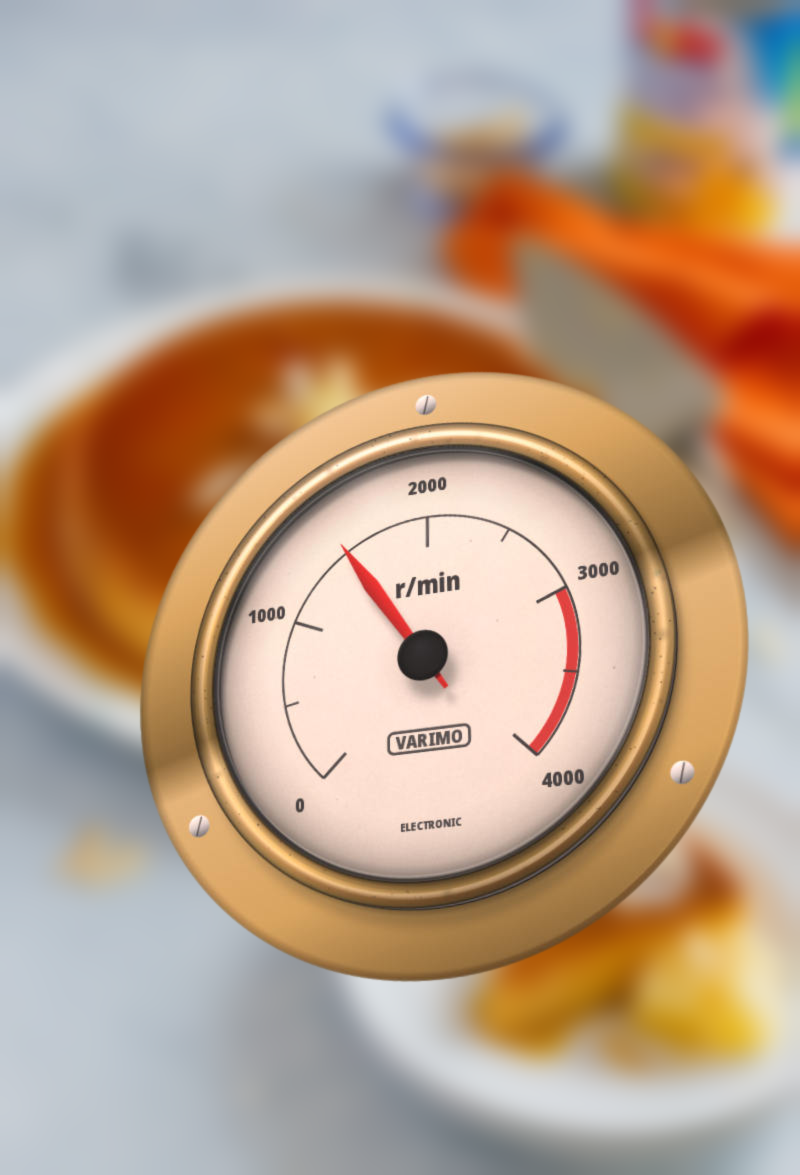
1500 rpm
